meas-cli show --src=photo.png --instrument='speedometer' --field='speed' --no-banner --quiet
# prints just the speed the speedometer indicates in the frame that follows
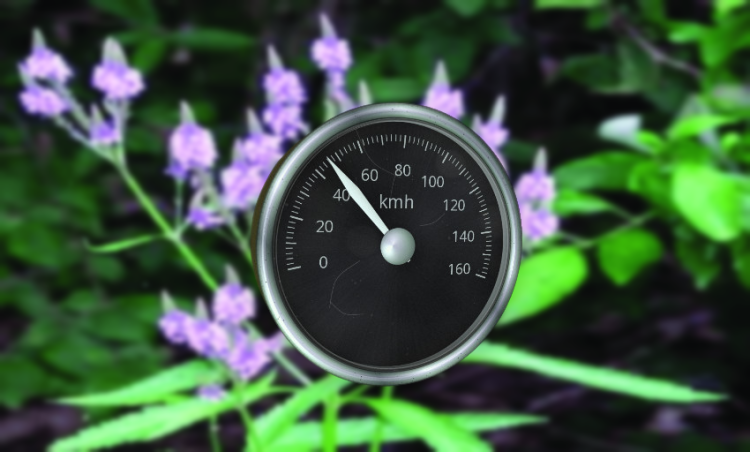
46 km/h
